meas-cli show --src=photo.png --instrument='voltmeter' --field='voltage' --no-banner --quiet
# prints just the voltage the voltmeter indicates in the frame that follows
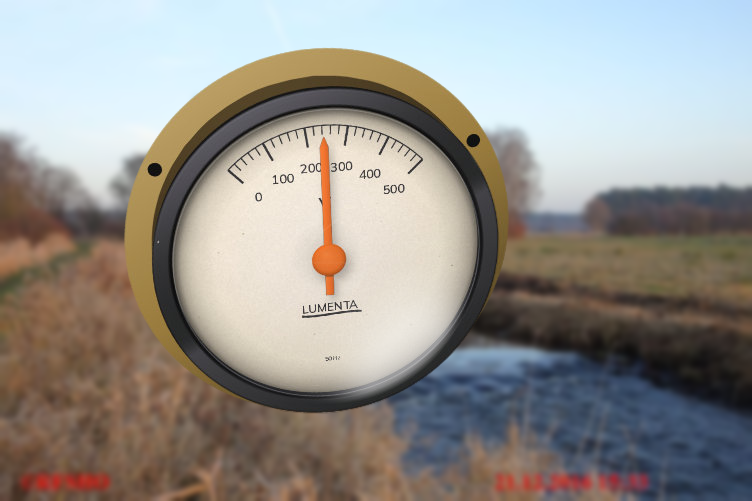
240 V
